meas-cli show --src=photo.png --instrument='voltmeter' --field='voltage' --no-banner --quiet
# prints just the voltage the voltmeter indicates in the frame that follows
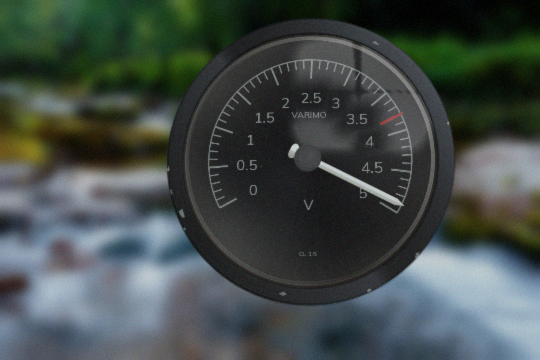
4.9 V
